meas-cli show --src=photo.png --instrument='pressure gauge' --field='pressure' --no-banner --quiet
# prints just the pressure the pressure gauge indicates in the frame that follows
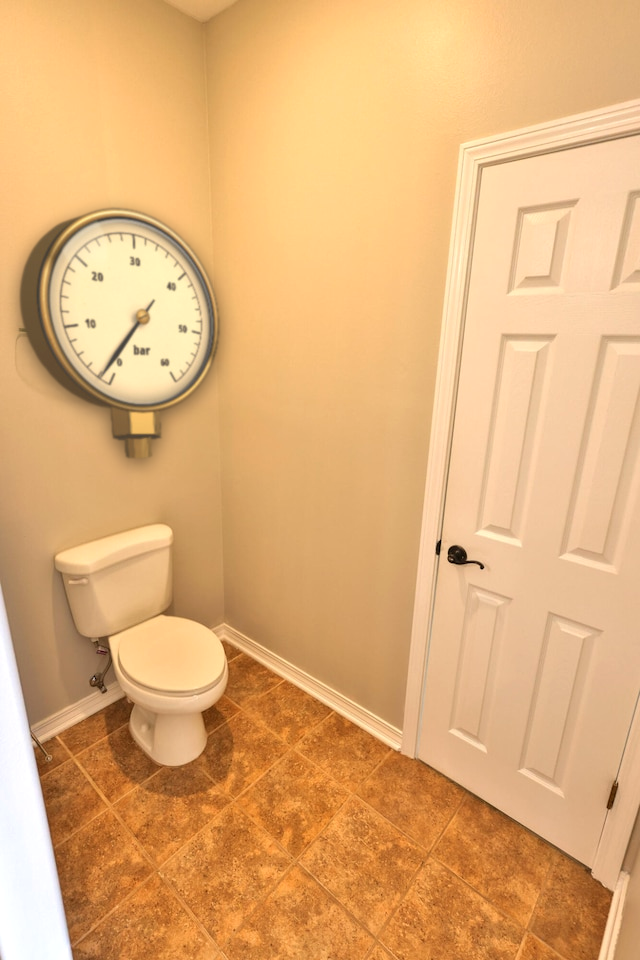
2 bar
